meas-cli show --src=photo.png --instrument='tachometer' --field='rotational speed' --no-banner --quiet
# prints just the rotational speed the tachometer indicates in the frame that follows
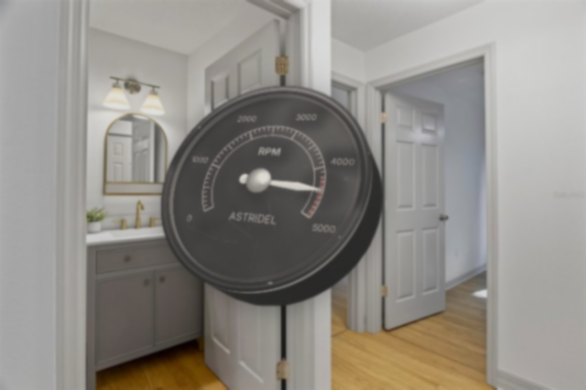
4500 rpm
